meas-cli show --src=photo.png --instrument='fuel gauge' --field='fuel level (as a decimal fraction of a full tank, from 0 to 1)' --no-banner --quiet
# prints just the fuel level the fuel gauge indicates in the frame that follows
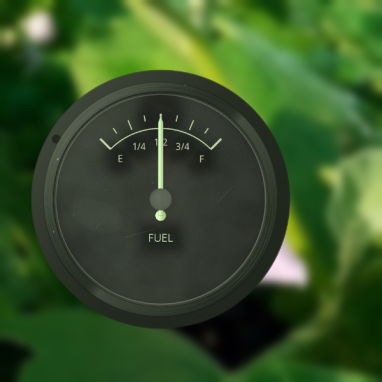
0.5
